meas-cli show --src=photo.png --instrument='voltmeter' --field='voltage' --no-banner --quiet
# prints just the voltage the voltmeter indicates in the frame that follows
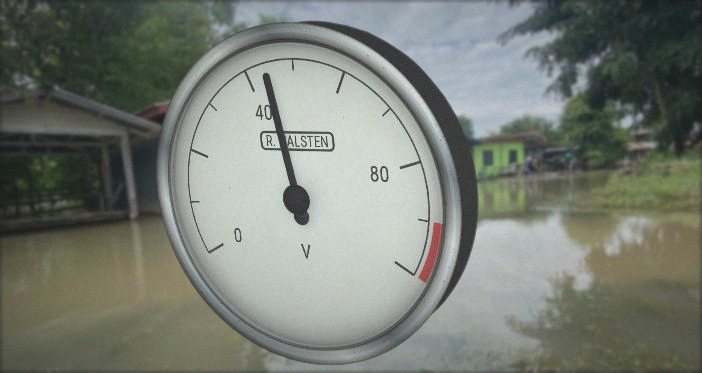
45 V
